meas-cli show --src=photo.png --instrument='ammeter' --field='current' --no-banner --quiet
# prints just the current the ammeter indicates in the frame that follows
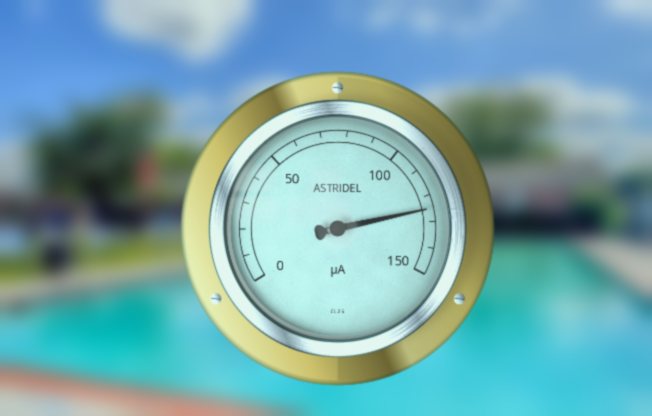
125 µA
